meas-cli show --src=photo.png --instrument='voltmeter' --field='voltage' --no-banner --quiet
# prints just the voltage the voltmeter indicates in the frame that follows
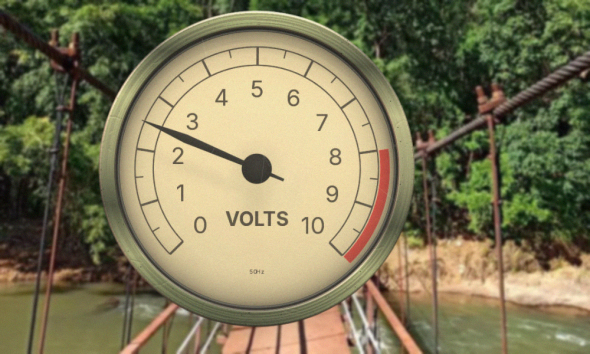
2.5 V
